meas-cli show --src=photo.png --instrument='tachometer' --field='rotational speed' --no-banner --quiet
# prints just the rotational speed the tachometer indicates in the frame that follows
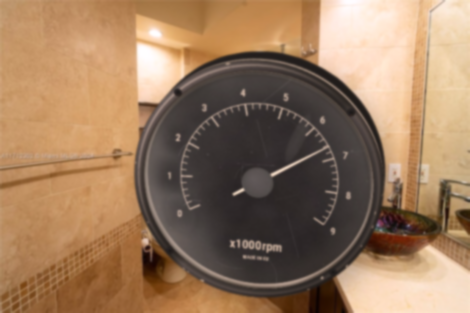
6600 rpm
